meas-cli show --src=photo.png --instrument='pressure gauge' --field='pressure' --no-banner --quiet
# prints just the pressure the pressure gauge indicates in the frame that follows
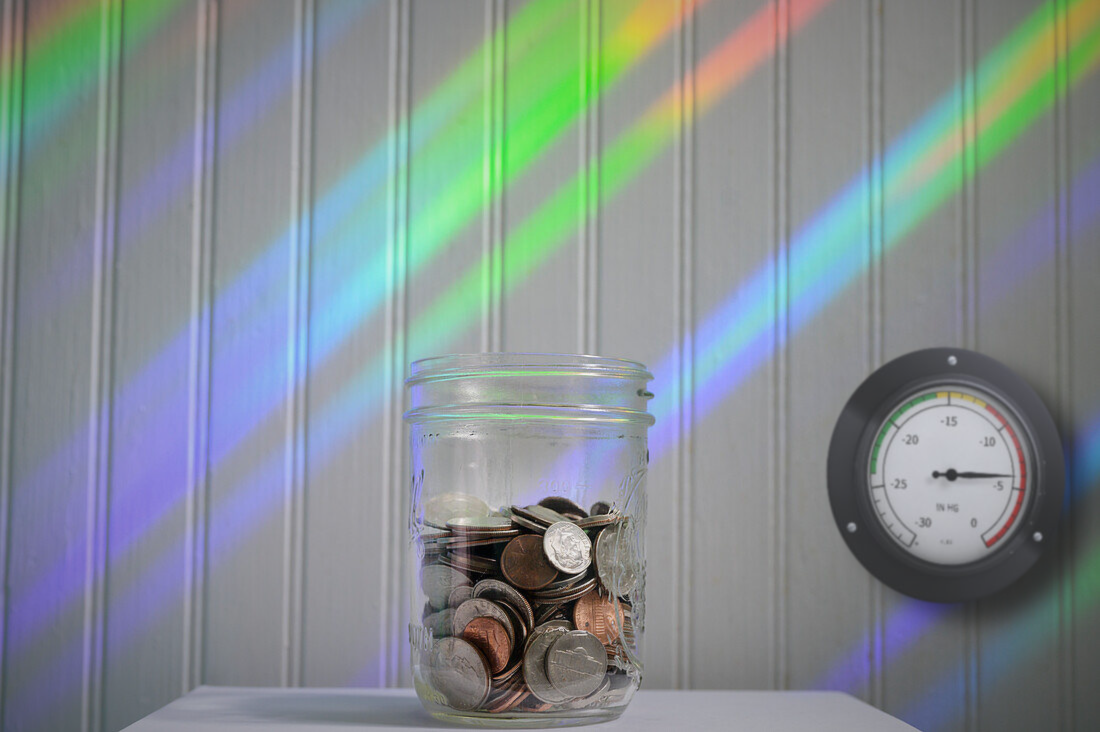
-6 inHg
